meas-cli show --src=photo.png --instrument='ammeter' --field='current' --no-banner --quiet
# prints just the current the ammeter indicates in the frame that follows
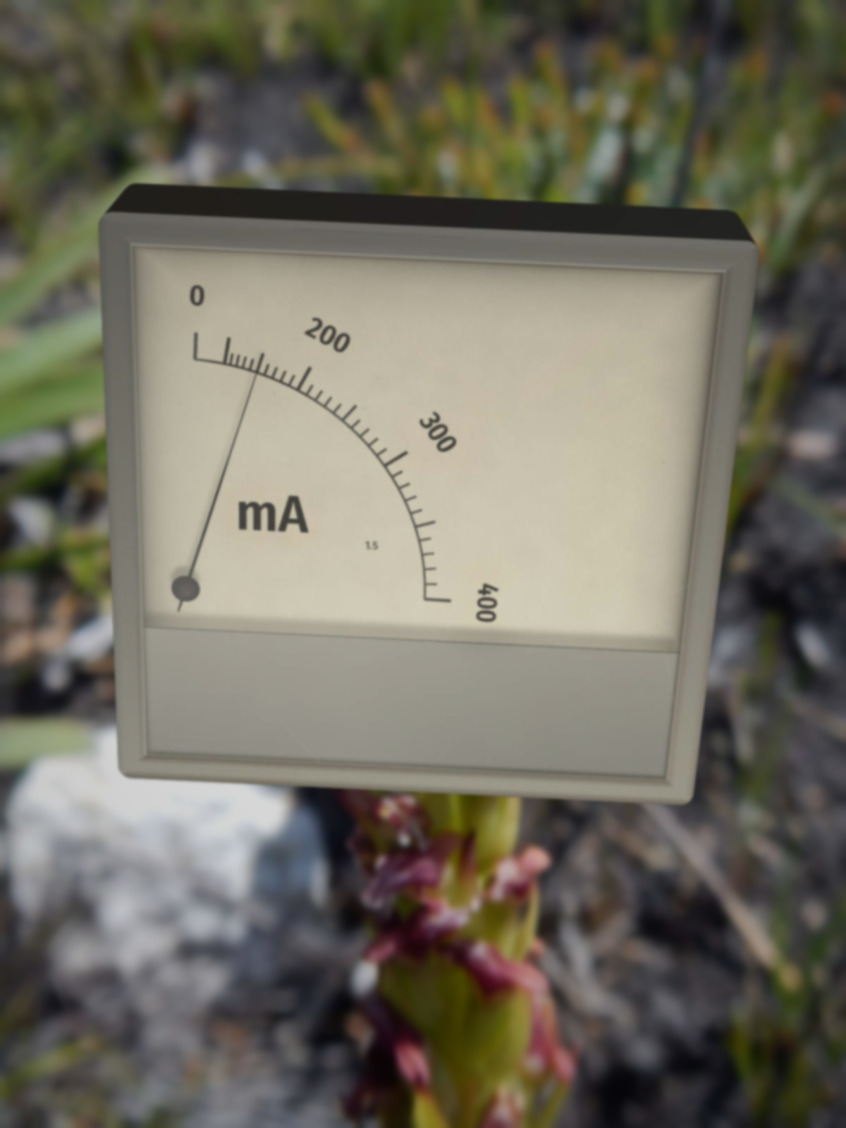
150 mA
